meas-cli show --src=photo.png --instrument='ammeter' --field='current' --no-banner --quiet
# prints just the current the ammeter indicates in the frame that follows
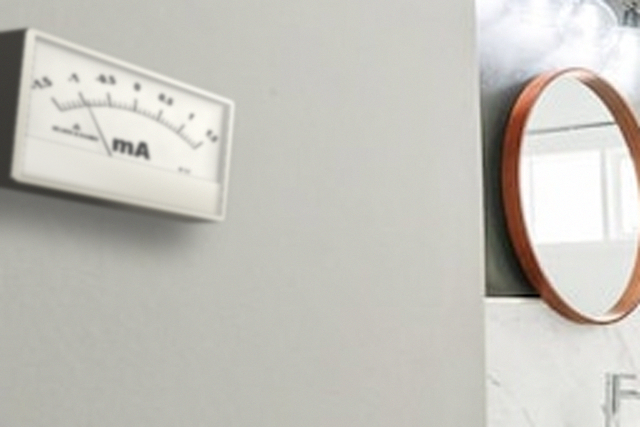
-1 mA
